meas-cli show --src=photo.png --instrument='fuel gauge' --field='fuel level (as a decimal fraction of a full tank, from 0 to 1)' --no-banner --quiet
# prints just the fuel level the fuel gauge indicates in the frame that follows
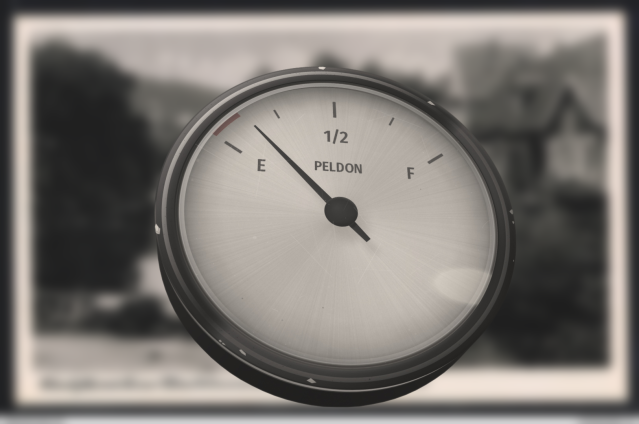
0.125
